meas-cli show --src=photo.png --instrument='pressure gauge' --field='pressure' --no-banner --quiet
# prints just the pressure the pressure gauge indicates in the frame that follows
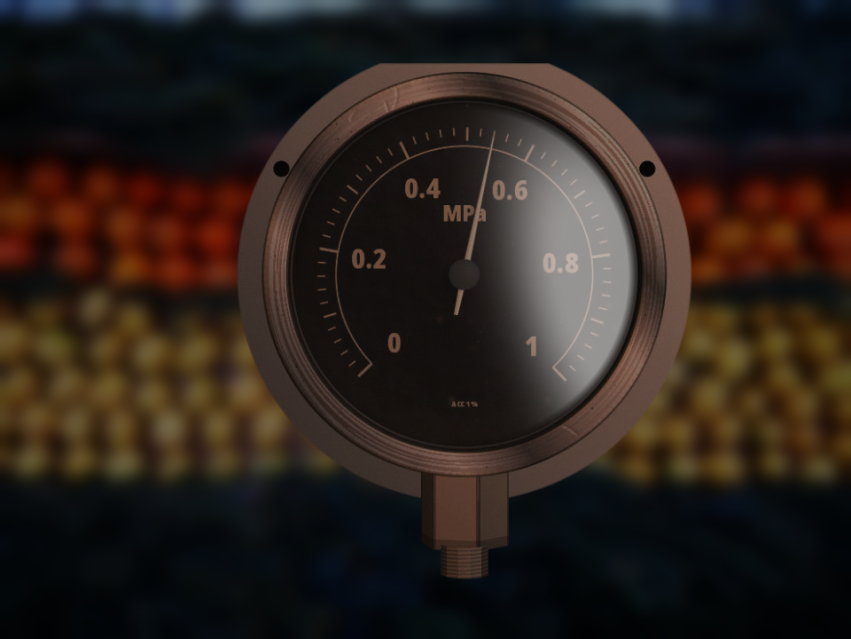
0.54 MPa
